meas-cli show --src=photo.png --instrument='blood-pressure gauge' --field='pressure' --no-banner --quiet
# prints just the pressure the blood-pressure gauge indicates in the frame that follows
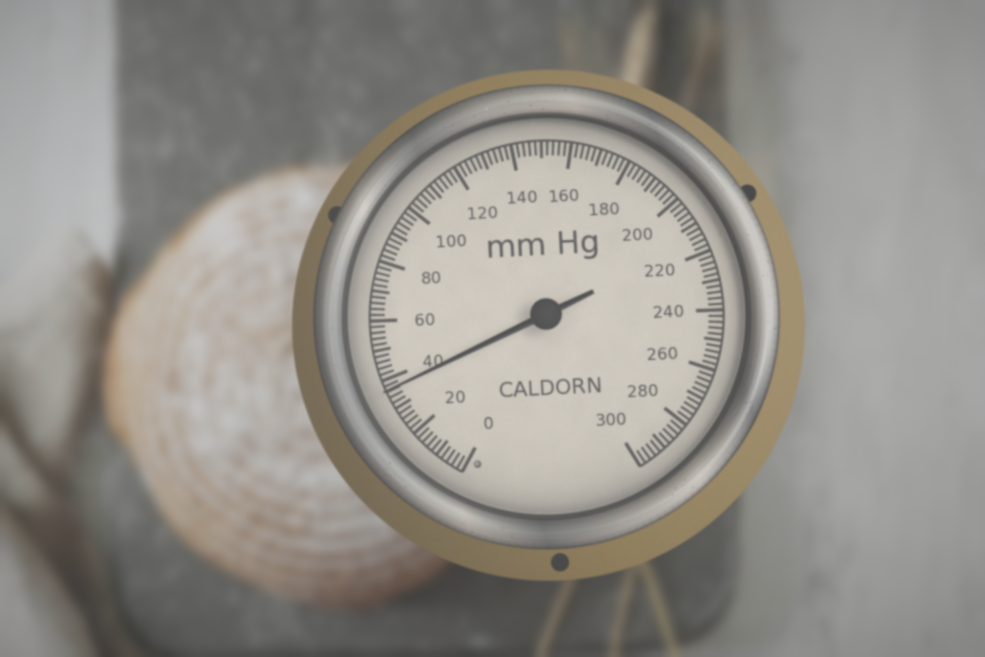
36 mmHg
